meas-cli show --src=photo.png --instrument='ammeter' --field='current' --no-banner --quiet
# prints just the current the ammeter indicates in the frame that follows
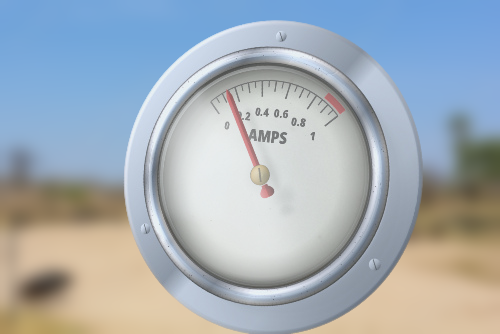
0.15 A
